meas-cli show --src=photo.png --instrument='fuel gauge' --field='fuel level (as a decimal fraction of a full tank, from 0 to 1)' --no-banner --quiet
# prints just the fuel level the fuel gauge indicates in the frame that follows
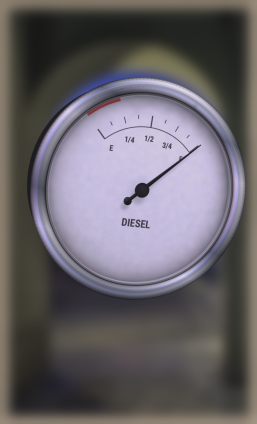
1
